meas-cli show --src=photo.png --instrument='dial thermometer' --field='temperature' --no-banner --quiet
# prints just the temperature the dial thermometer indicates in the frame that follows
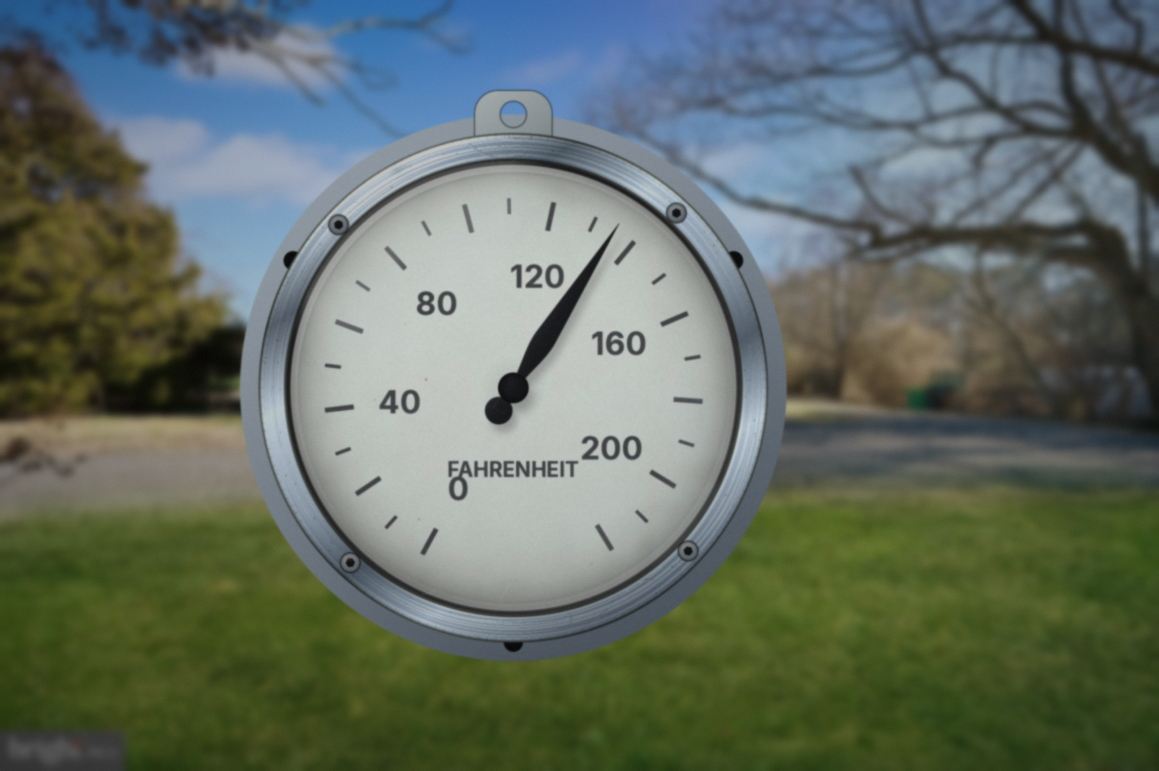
135 °F
